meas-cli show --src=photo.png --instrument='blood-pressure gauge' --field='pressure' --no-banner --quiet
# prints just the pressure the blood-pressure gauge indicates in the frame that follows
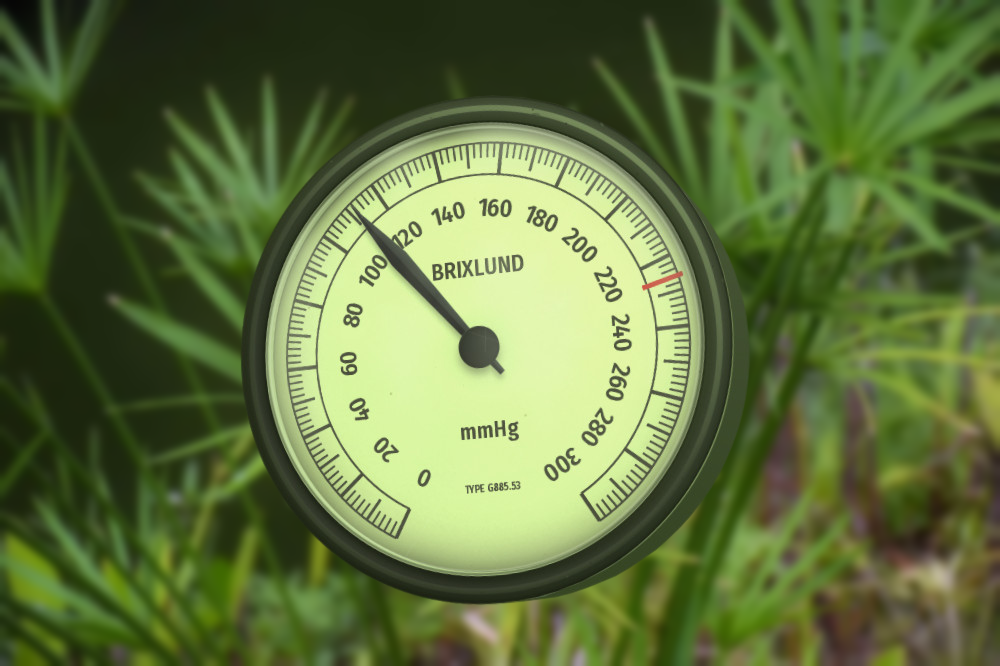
112 mmHg
